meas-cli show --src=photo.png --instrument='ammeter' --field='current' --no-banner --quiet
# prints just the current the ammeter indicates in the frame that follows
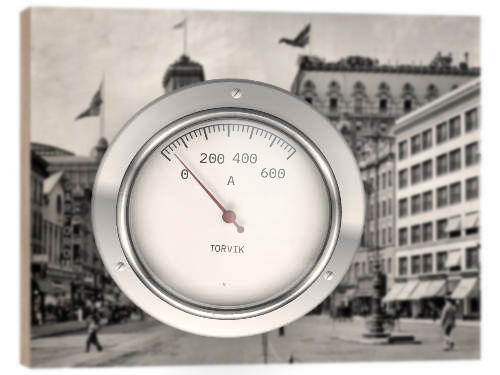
40 A
